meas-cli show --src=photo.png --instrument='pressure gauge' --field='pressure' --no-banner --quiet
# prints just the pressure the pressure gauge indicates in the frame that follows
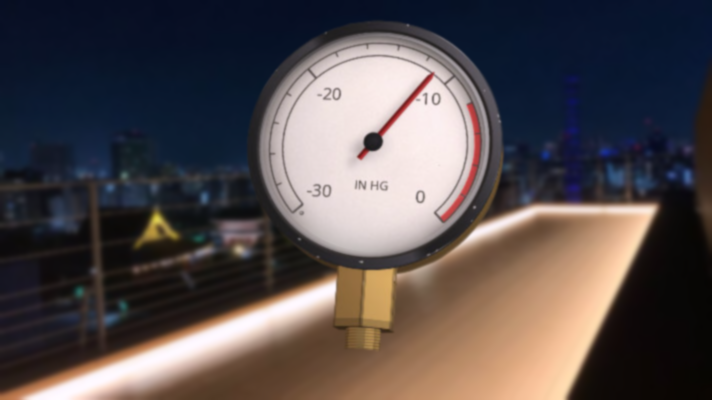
-11 inHg
